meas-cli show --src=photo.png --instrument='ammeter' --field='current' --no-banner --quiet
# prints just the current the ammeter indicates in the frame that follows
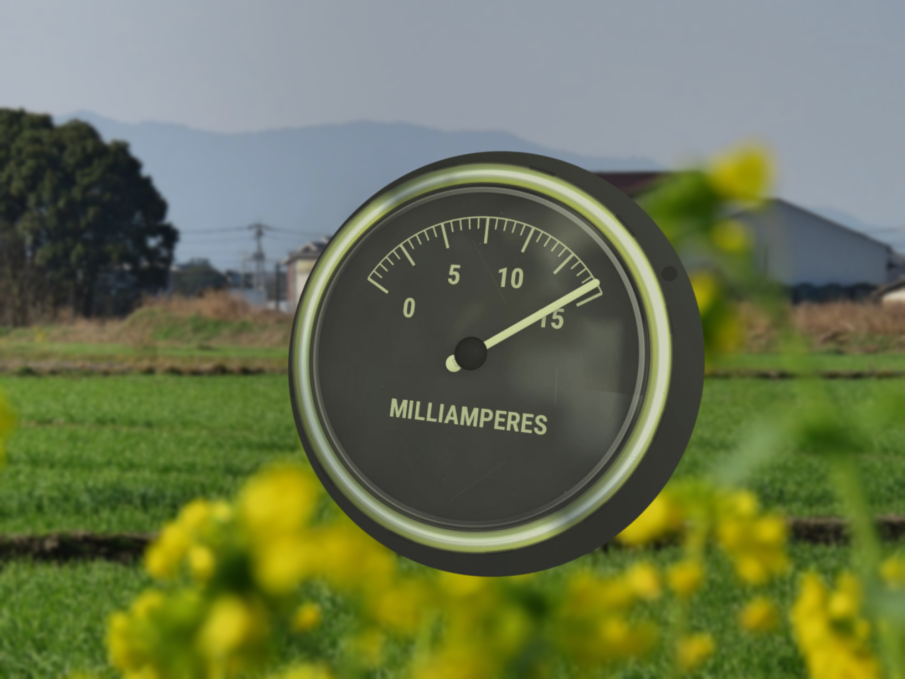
14.5 mA
